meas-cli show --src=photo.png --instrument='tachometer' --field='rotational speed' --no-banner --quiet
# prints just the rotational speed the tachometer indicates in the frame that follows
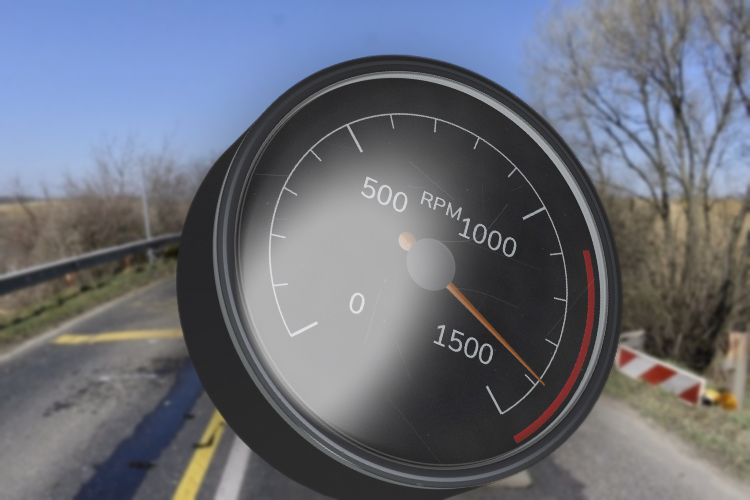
1400 rpm
